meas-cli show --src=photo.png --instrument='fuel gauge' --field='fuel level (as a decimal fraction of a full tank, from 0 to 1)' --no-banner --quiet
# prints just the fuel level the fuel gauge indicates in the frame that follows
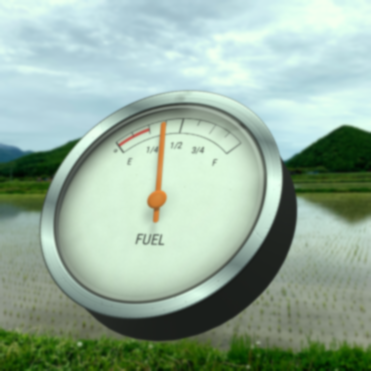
0.375
